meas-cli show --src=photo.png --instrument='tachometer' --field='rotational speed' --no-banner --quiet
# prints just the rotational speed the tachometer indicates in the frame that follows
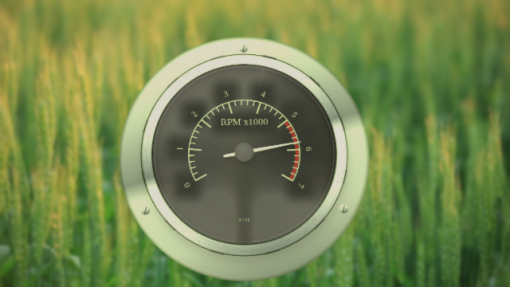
5800 rpm
